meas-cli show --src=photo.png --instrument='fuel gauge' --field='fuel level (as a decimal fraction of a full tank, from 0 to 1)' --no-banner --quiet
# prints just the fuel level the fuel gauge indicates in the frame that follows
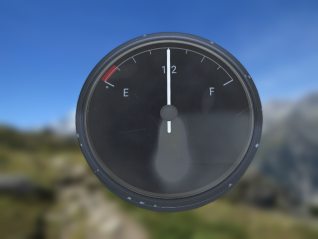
0.5
